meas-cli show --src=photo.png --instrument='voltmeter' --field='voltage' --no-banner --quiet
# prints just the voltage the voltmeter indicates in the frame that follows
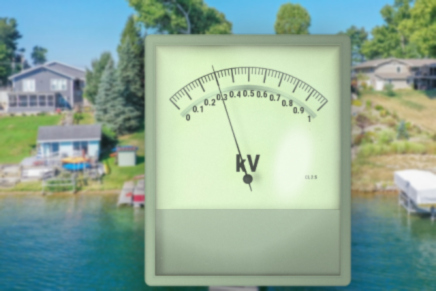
0.3 kV
